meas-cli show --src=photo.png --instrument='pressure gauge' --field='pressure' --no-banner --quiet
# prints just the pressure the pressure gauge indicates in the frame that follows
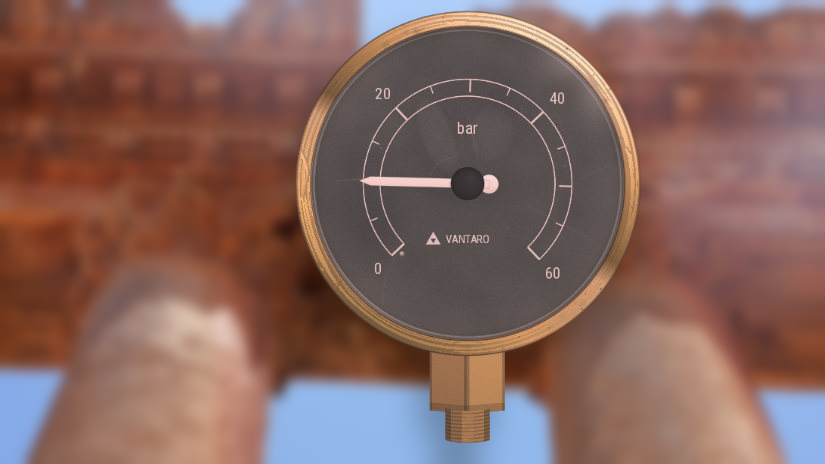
10 bar
